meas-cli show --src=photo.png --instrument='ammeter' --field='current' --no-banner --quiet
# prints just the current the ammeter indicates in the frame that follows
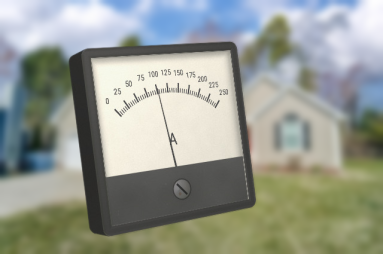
100 A
